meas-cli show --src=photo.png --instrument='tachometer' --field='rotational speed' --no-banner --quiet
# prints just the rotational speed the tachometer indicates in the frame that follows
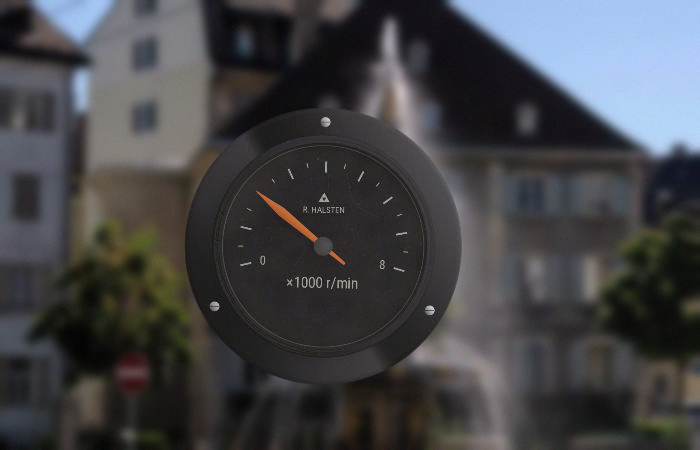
2000 rpm
